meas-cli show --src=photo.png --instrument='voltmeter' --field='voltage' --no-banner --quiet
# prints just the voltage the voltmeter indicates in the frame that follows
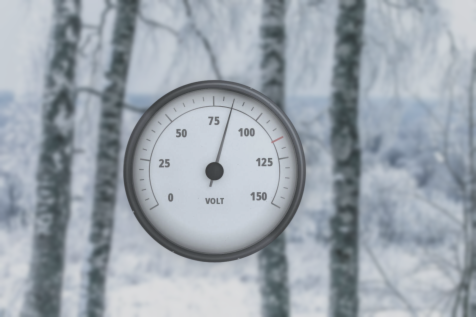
85 V
